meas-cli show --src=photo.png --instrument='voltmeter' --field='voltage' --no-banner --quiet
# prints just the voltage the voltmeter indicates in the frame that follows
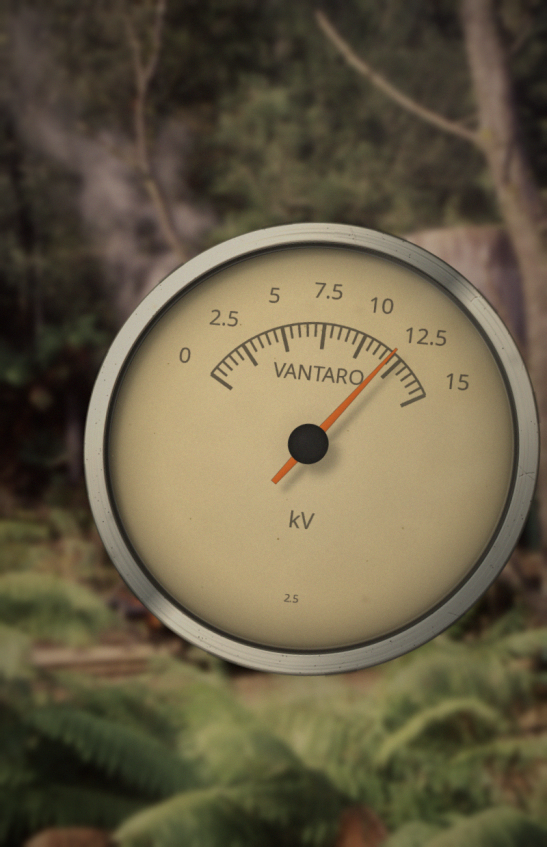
12 kV
